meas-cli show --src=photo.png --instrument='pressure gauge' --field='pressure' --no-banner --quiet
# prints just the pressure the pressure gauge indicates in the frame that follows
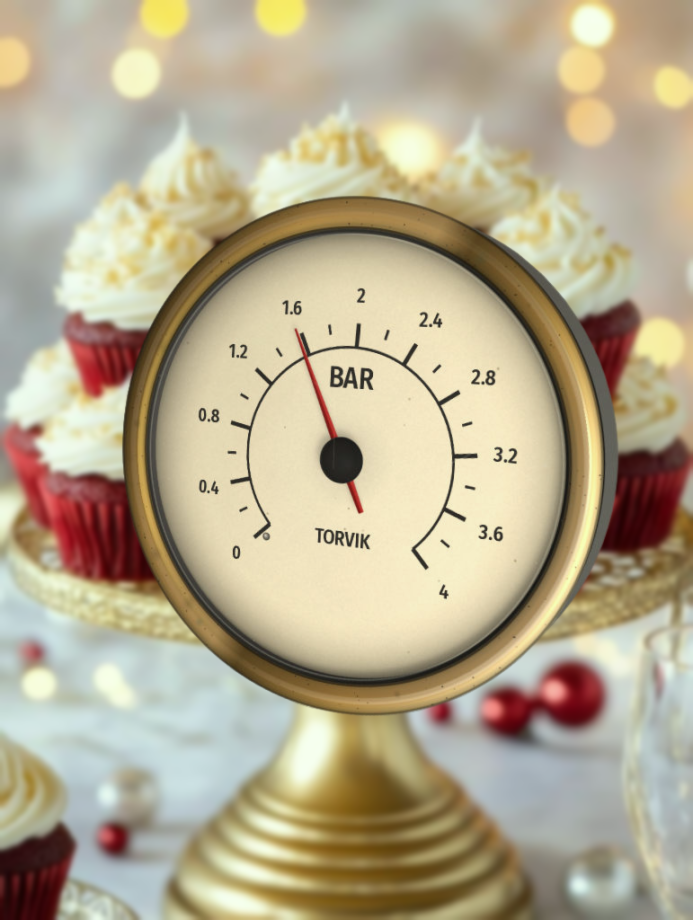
1.6 bar
